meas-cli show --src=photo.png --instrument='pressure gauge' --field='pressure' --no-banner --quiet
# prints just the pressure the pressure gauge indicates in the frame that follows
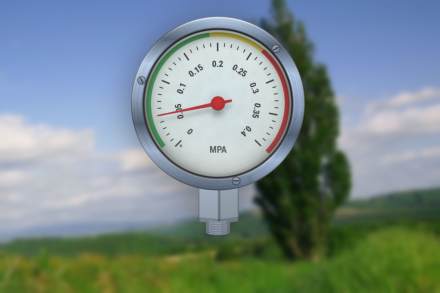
0.05 MPa
